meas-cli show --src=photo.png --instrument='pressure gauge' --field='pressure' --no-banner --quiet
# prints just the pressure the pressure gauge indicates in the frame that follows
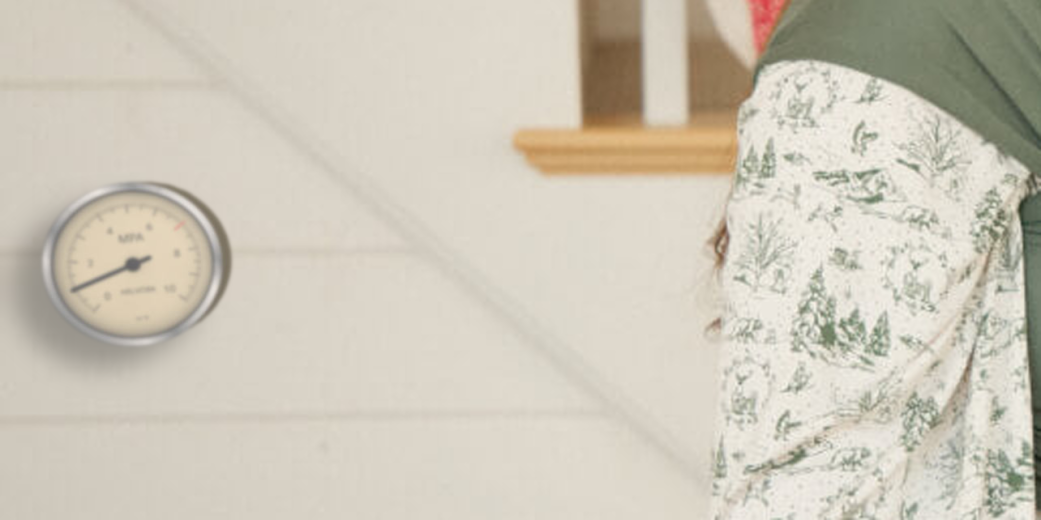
1 MPa
